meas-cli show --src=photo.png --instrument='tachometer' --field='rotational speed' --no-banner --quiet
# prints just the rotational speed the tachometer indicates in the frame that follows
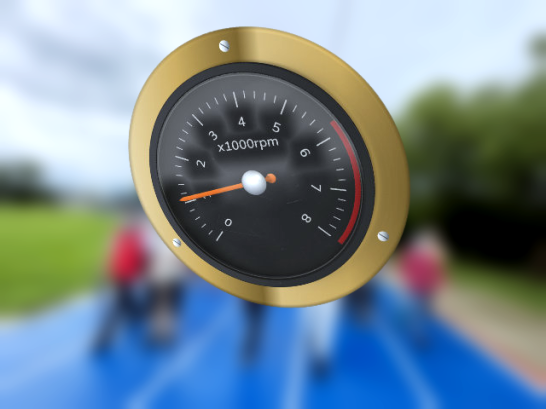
1100 rpm
